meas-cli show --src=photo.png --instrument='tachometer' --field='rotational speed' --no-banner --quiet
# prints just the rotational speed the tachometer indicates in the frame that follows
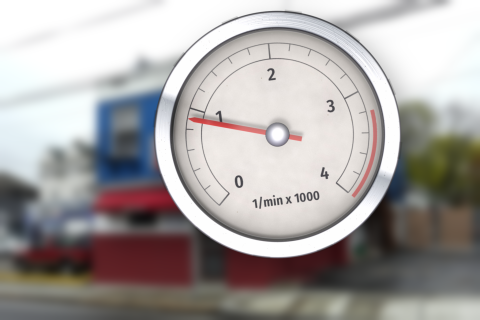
900 rpm
